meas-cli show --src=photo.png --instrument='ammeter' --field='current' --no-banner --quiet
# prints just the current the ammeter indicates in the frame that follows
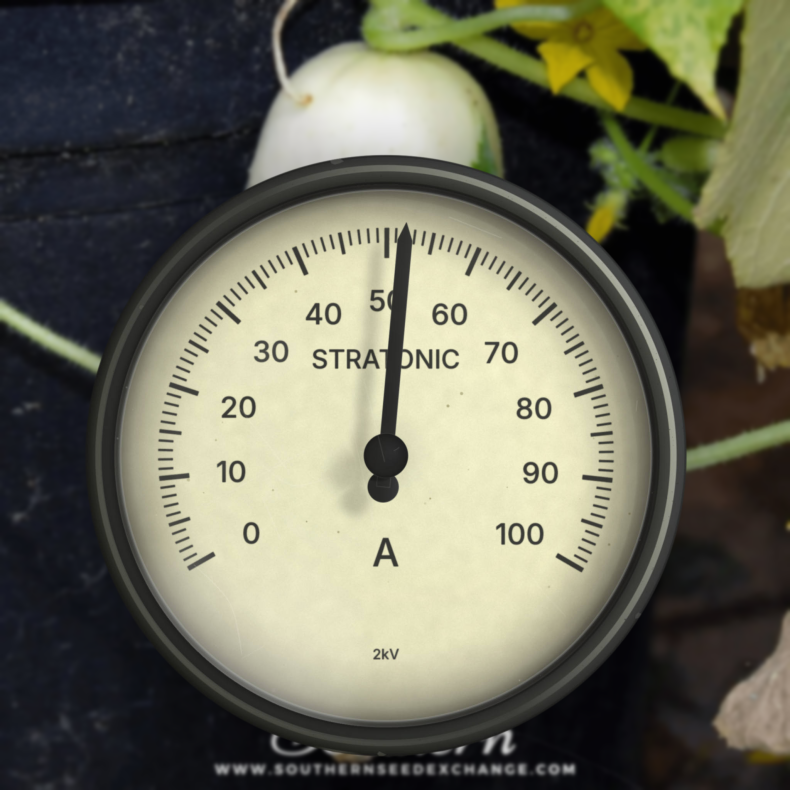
52 A
